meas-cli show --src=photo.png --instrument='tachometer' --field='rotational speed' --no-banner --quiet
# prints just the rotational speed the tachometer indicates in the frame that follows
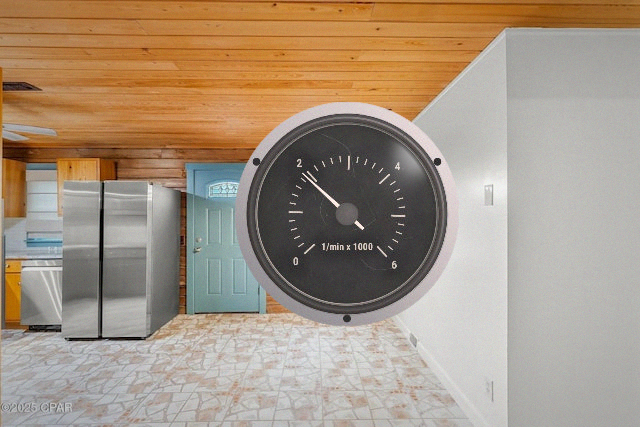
1900 rpm
